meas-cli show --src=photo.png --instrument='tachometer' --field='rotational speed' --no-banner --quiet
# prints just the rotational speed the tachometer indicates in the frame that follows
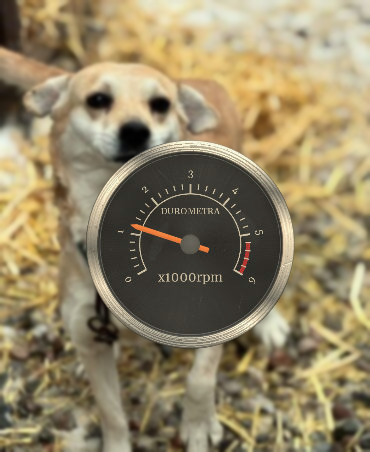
1200 rpm
